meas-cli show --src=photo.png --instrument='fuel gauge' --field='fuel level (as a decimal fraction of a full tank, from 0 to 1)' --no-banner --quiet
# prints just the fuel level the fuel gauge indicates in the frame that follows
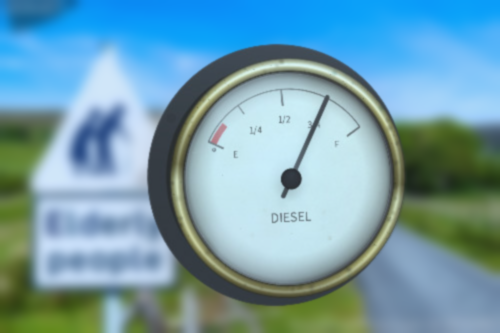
0.75
